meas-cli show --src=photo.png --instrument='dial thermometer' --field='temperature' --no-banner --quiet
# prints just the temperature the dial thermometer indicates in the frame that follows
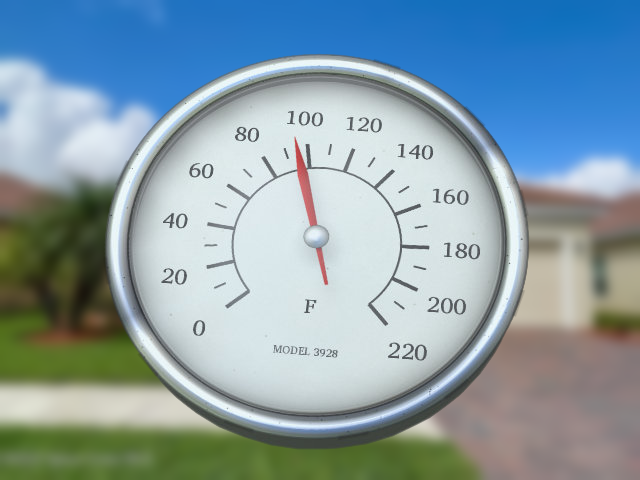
95 °F
